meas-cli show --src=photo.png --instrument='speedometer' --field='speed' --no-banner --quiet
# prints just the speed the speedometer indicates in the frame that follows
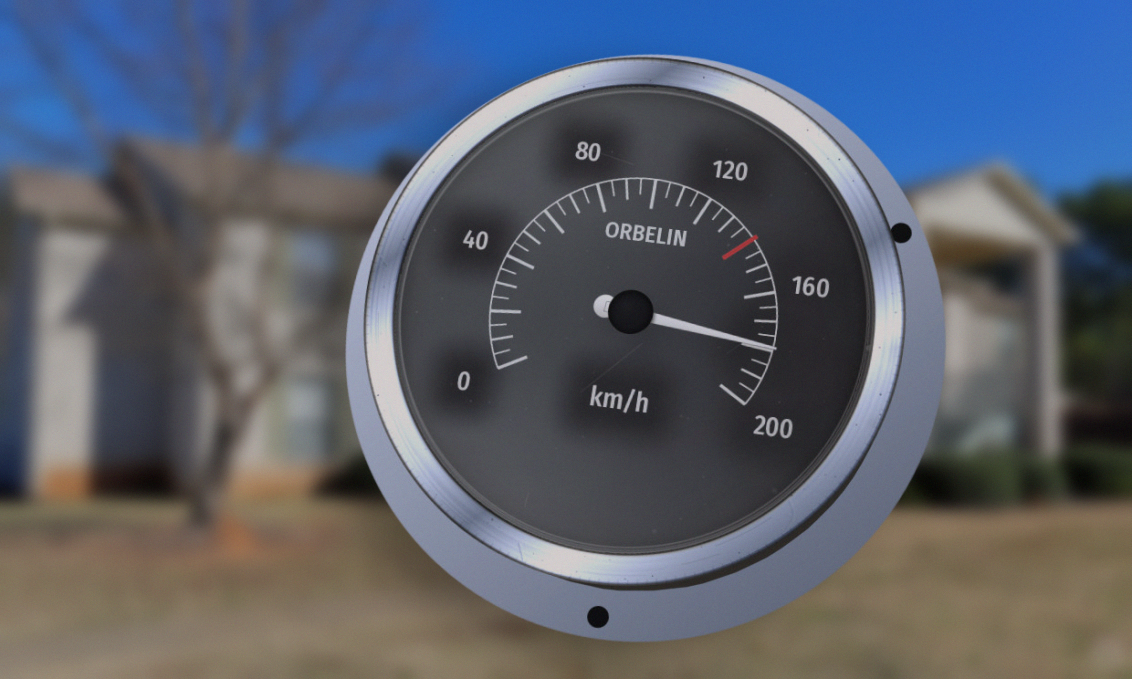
180 km/h
